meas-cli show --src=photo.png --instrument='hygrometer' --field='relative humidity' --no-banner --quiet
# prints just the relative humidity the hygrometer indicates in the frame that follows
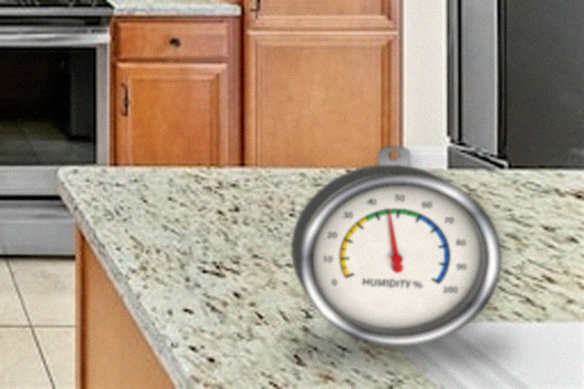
45 %
